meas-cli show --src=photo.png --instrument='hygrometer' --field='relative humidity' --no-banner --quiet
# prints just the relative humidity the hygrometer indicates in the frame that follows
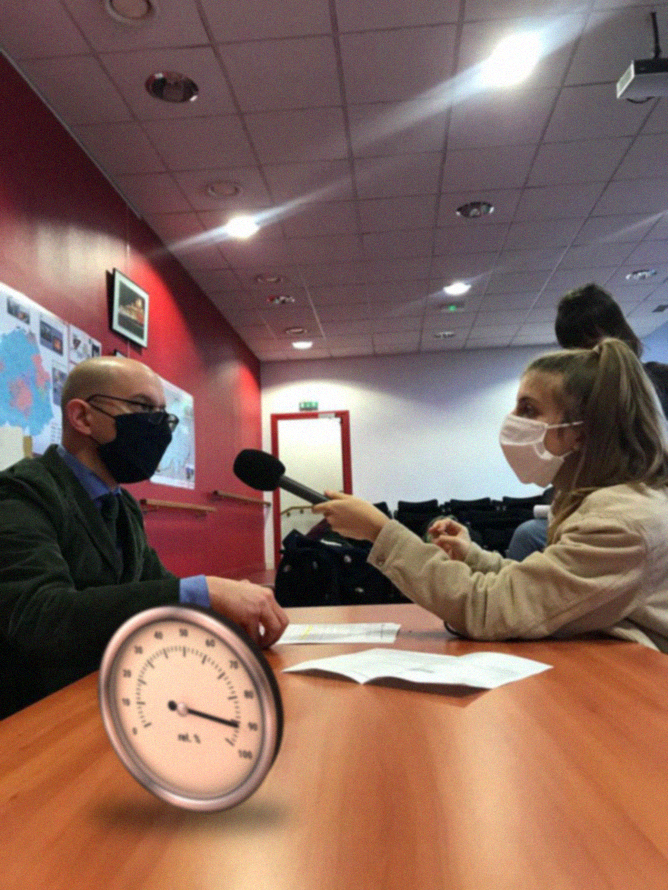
90 %
